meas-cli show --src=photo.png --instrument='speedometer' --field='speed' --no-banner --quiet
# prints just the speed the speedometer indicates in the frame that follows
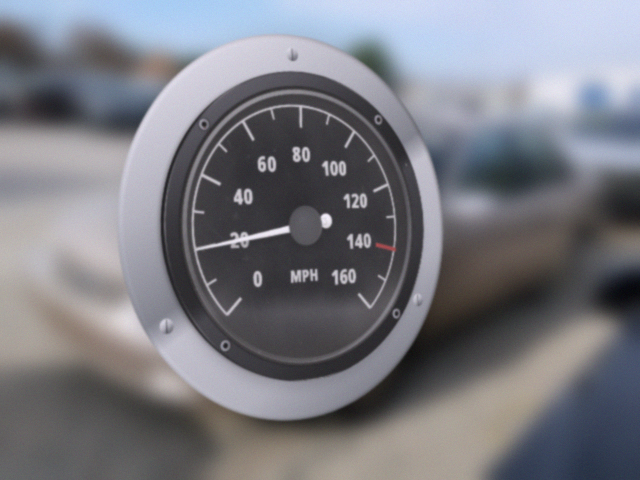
20 mph
